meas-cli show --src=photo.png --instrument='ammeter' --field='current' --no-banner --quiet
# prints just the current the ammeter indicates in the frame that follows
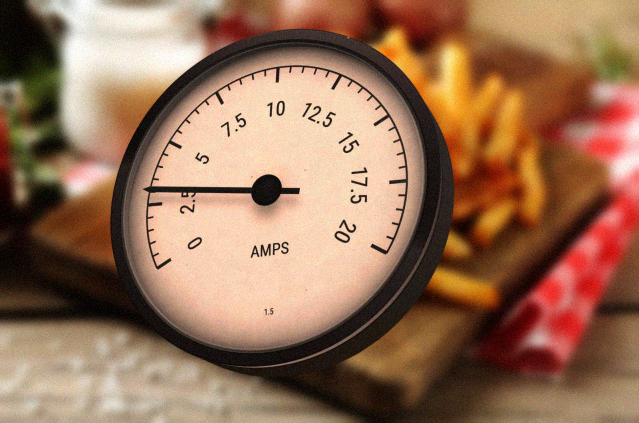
3 A
